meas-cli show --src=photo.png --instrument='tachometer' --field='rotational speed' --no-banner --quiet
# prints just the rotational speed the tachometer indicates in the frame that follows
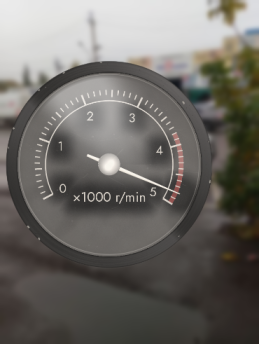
4800 rpm
